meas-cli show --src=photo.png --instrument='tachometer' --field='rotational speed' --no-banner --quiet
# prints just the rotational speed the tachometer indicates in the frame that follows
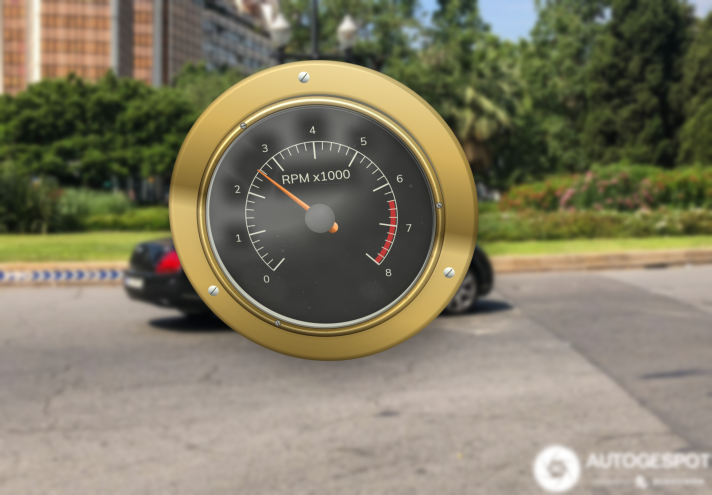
2600 rpm
